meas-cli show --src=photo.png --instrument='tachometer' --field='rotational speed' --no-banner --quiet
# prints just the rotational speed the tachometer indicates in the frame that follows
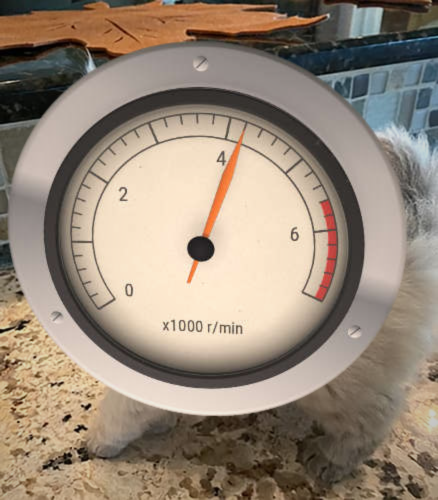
4200 rpm
